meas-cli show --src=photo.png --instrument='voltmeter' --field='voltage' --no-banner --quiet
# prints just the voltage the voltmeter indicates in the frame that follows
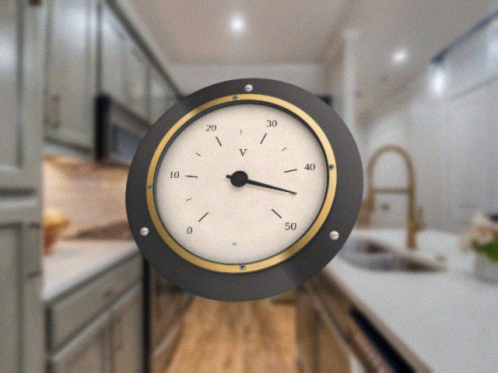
45 V
